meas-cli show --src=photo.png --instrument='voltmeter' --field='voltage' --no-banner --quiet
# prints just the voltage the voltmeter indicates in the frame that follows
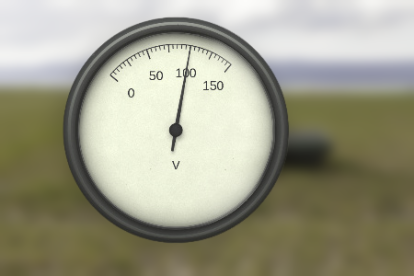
100 V
